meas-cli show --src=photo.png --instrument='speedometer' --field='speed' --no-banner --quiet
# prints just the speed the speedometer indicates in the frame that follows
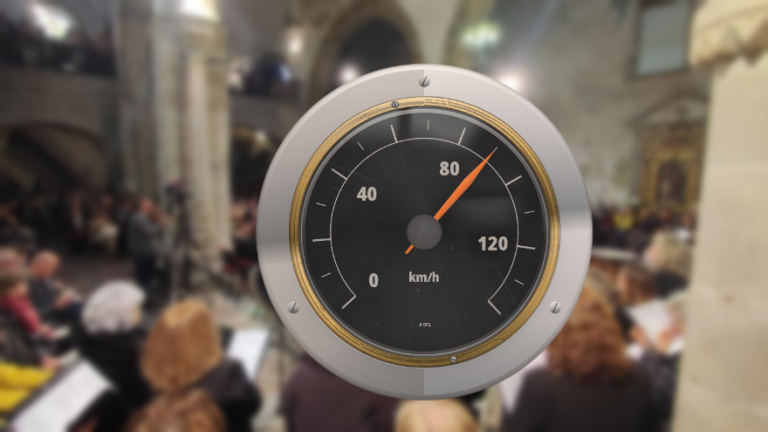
90 km/h
